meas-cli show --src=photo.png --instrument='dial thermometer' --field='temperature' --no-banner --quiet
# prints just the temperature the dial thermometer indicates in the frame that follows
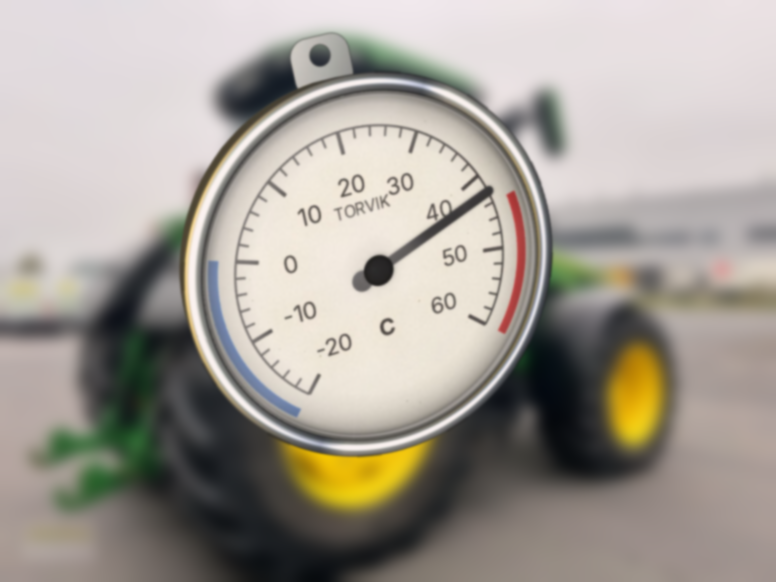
42 °C
